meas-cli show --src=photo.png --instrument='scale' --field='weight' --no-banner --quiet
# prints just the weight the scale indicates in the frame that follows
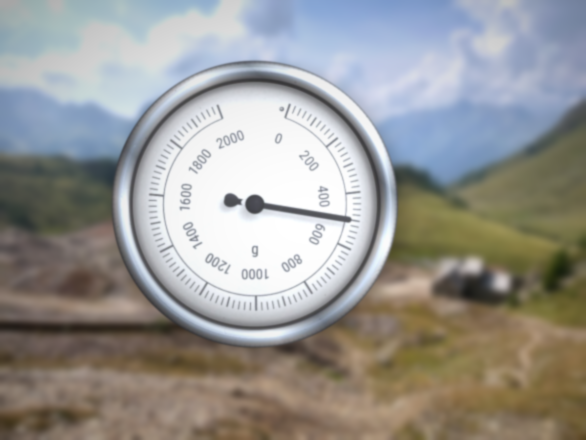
500 g
